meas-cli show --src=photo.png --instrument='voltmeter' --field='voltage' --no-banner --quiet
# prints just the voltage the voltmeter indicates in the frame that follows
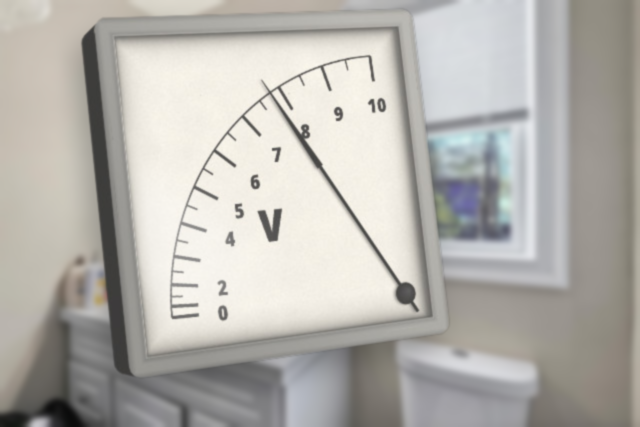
7.75 V
